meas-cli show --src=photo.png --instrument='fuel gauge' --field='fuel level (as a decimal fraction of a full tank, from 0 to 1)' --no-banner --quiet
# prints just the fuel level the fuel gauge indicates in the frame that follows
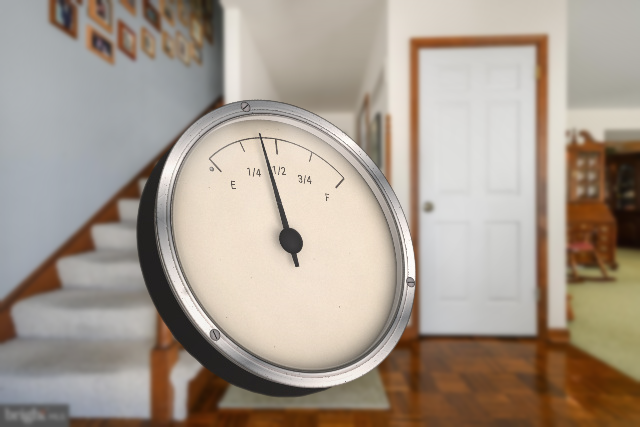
0.375
